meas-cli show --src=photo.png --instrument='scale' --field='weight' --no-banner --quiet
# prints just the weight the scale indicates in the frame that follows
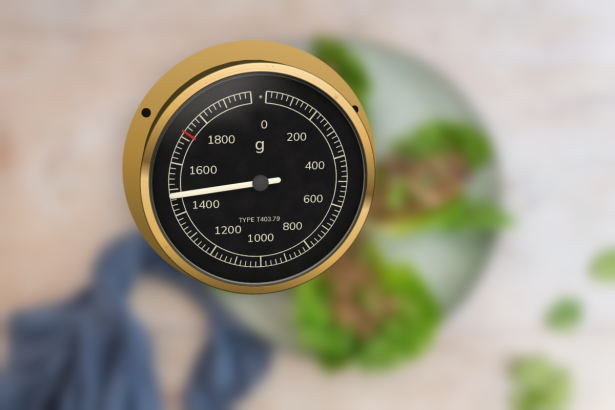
1480 g
